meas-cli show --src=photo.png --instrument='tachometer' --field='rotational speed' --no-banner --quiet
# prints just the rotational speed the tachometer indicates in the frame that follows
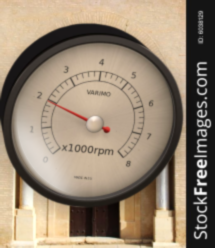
2000 rpm
